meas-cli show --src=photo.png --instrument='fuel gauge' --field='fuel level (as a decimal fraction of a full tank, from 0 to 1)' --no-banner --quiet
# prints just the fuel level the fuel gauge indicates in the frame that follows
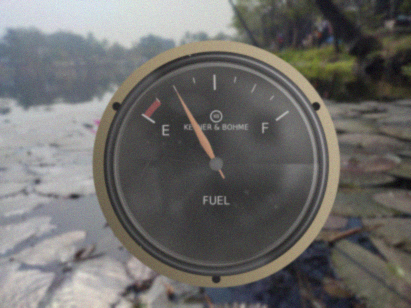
0.25
